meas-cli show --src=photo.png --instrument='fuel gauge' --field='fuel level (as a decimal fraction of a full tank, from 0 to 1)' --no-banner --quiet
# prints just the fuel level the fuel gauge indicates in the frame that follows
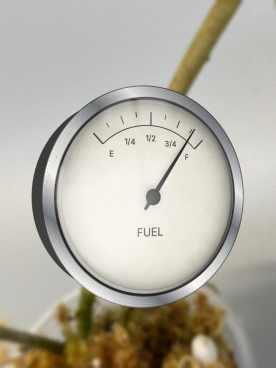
0.875
